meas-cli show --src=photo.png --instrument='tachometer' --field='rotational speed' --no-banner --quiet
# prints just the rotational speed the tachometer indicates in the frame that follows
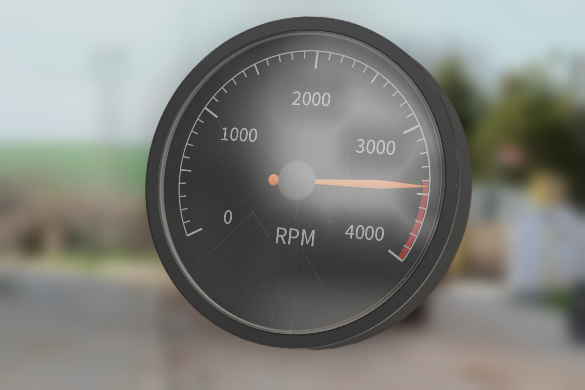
3450 rpm
